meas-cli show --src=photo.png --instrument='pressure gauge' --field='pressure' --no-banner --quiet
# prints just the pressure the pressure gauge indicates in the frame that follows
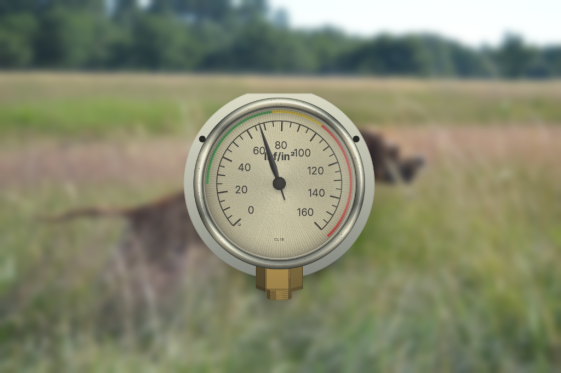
67.5 psi
